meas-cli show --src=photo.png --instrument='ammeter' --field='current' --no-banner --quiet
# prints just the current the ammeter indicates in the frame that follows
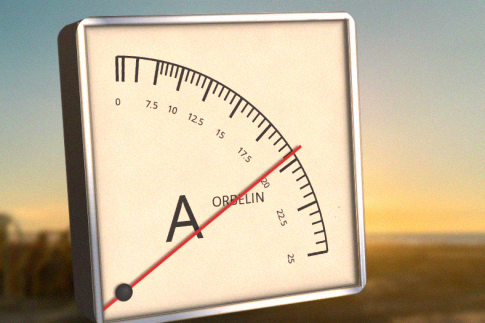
19.5 A
